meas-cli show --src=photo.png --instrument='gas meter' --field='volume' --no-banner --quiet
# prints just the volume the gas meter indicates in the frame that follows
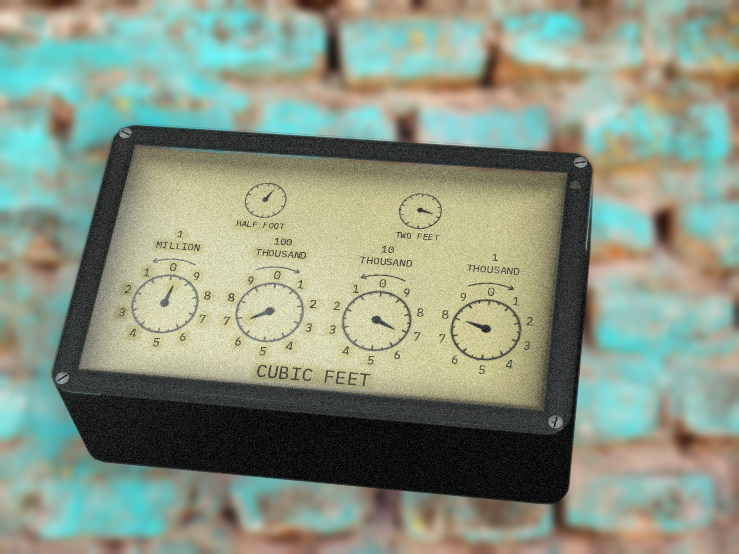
966800 ft³
